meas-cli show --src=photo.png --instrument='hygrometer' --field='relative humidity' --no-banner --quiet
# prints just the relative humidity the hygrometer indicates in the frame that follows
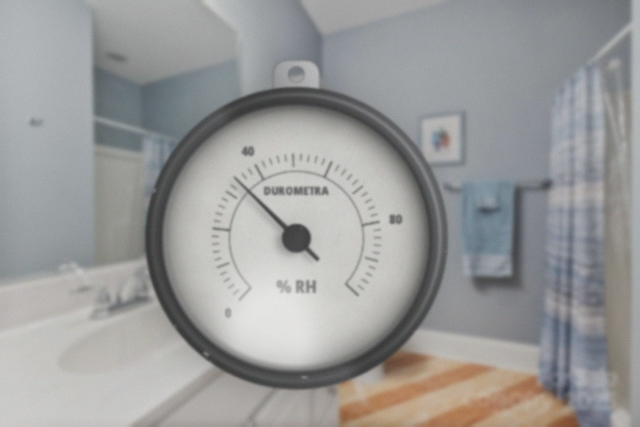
34 %
